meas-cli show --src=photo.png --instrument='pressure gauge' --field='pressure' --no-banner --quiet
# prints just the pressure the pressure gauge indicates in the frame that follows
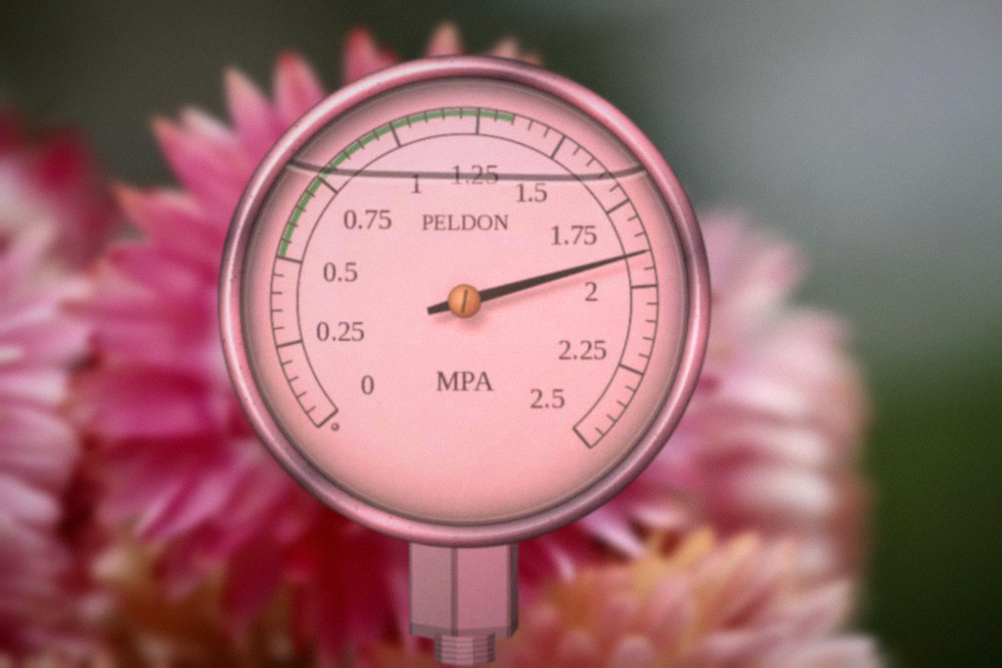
1.9 MPa
